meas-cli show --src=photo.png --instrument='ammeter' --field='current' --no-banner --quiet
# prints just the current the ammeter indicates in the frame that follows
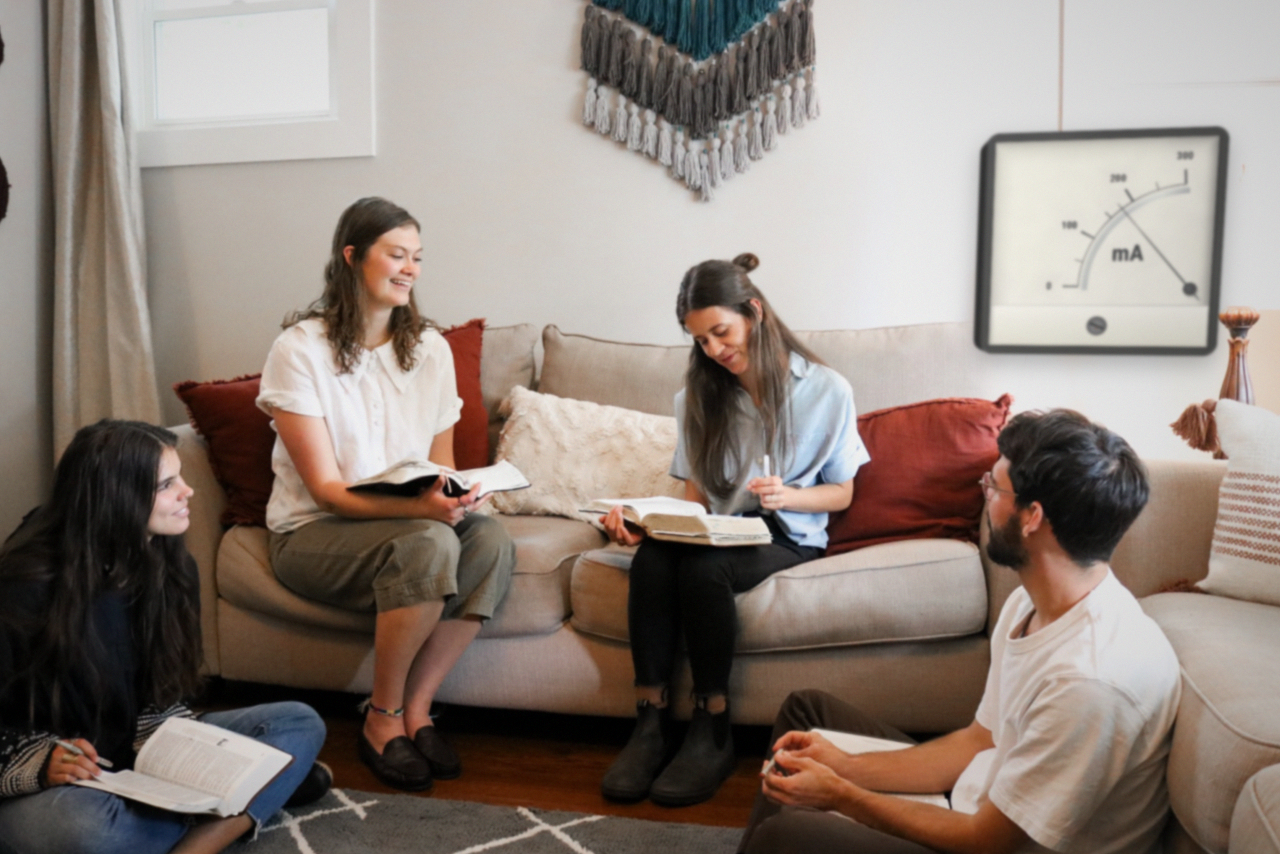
175 mA
